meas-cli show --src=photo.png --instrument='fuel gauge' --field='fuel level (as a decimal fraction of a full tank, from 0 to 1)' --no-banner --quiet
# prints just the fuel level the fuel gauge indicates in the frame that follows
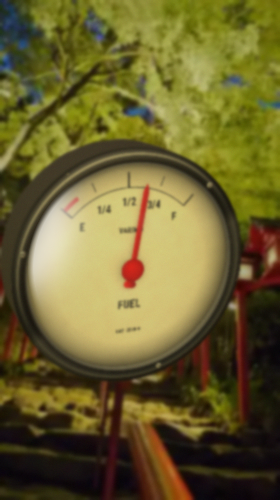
0.625
